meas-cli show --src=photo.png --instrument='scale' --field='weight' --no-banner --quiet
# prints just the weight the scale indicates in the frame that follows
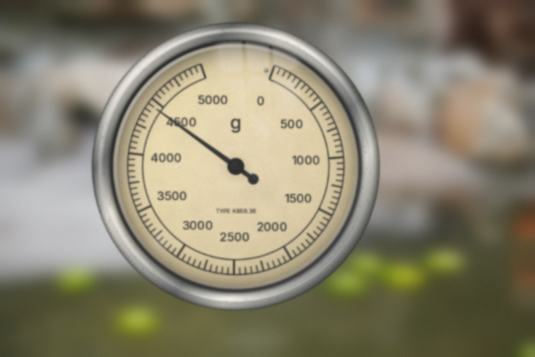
4450 g
